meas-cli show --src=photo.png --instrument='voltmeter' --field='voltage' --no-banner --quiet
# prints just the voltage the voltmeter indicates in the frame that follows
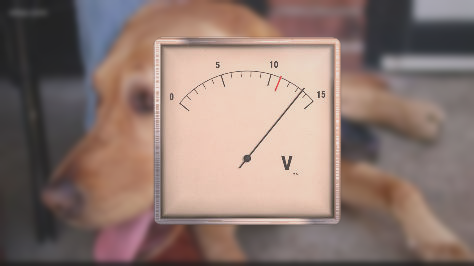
13.5 V
